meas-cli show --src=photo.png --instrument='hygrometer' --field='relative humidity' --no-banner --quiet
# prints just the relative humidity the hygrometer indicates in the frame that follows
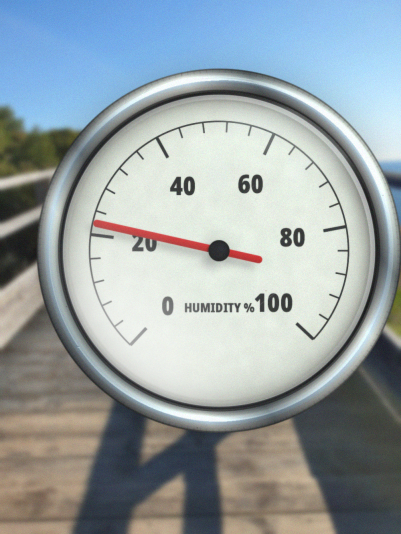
22 %
